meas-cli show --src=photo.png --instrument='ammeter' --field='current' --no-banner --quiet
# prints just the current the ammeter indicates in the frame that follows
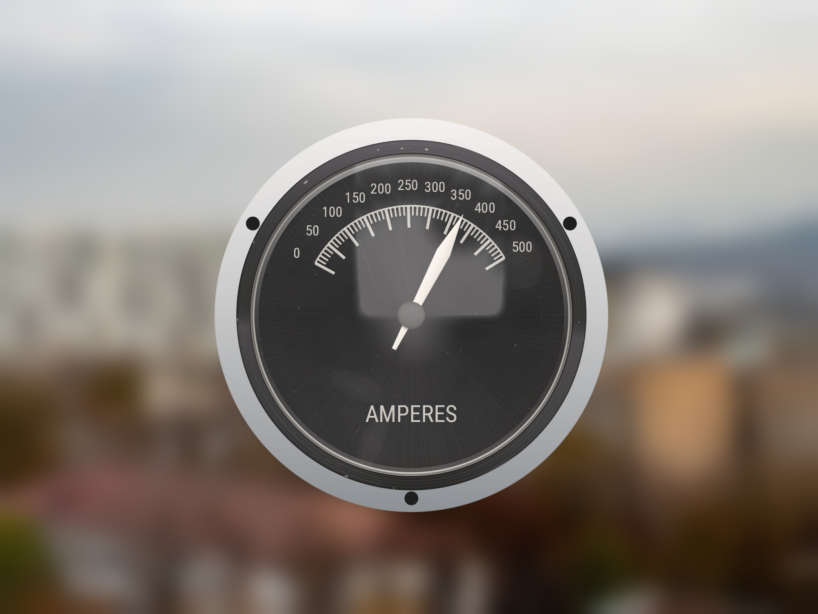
370 A
